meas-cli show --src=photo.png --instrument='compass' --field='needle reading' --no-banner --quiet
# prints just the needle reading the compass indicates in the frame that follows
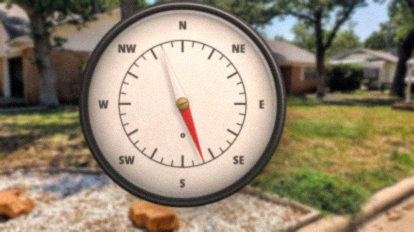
160 °
